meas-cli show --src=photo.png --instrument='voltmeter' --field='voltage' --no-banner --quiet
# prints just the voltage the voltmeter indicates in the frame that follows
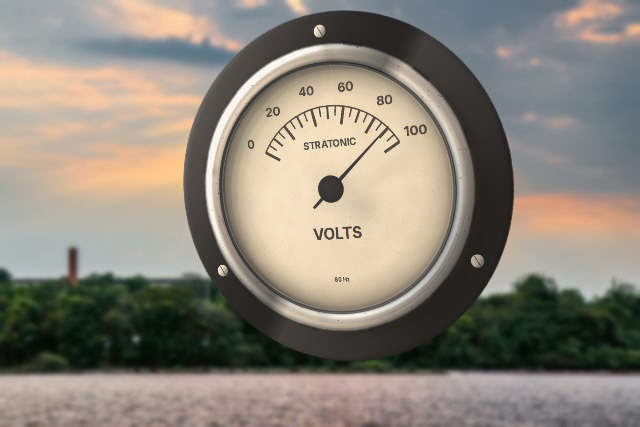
90 V
